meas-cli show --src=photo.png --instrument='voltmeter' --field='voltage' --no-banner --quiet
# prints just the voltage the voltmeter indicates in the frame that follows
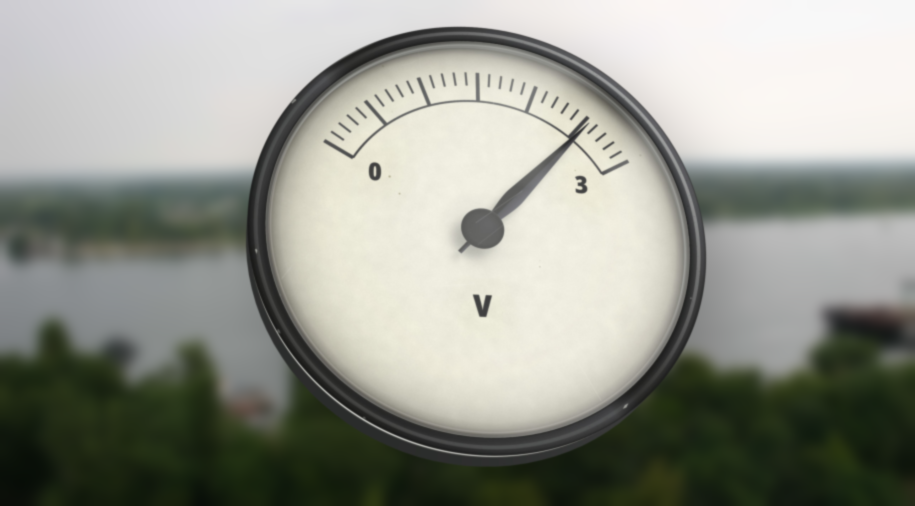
2.55 V
